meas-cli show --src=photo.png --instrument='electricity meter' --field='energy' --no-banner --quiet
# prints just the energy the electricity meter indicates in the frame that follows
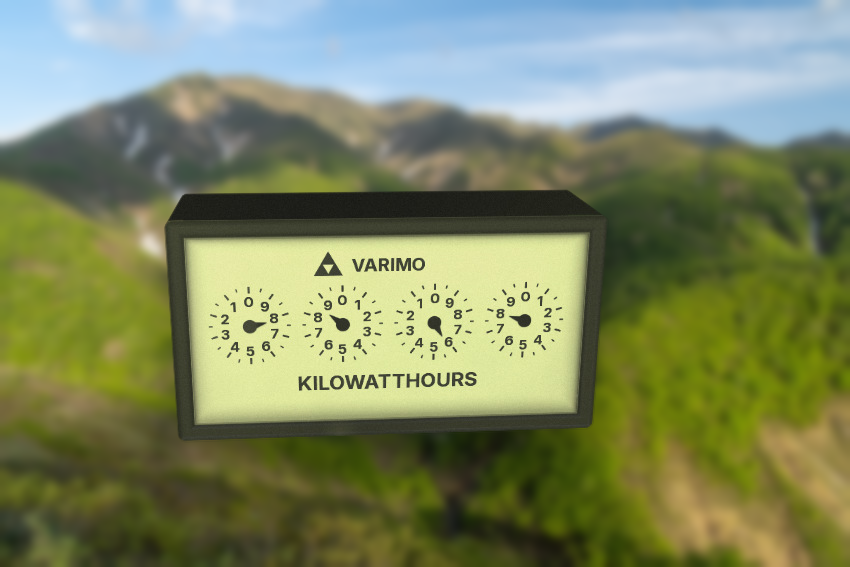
7858 kWh
